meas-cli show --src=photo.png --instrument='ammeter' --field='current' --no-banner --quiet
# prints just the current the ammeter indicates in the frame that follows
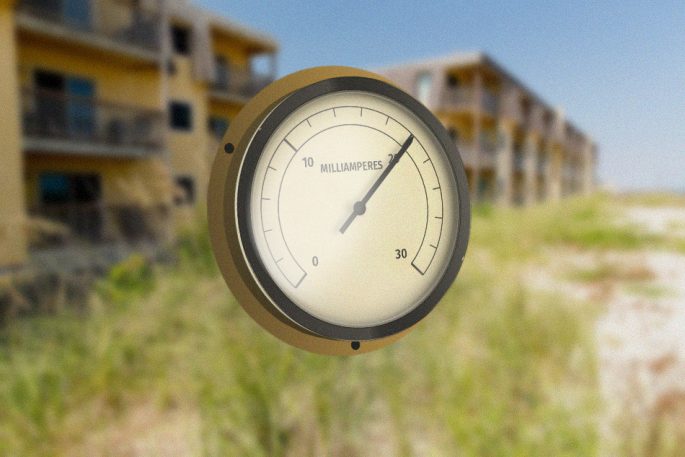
20 mA
